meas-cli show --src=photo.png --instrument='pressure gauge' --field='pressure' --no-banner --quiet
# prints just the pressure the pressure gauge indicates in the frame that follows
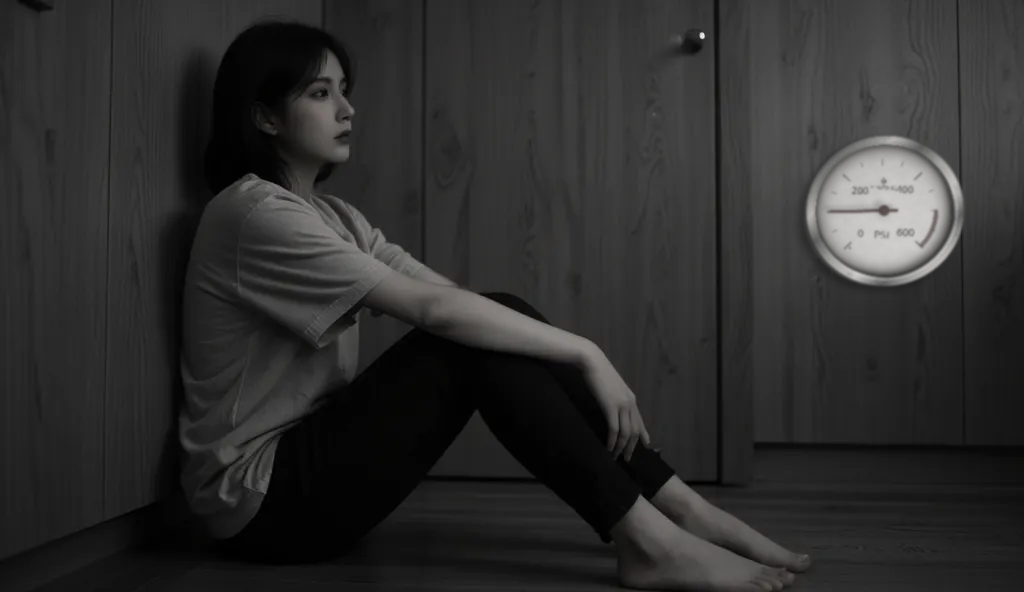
100 psi
